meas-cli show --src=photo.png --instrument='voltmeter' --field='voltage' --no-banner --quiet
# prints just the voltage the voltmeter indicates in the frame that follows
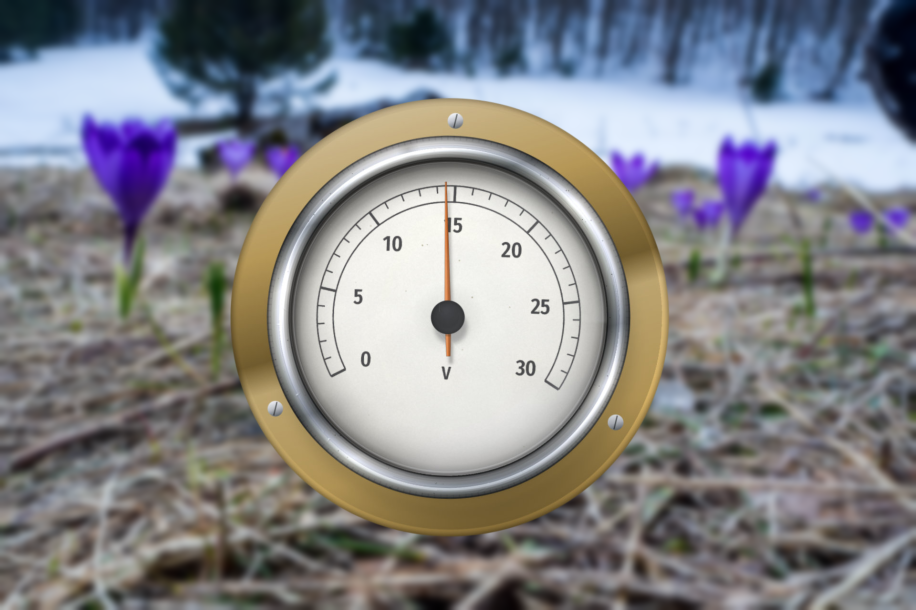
14.5 V
